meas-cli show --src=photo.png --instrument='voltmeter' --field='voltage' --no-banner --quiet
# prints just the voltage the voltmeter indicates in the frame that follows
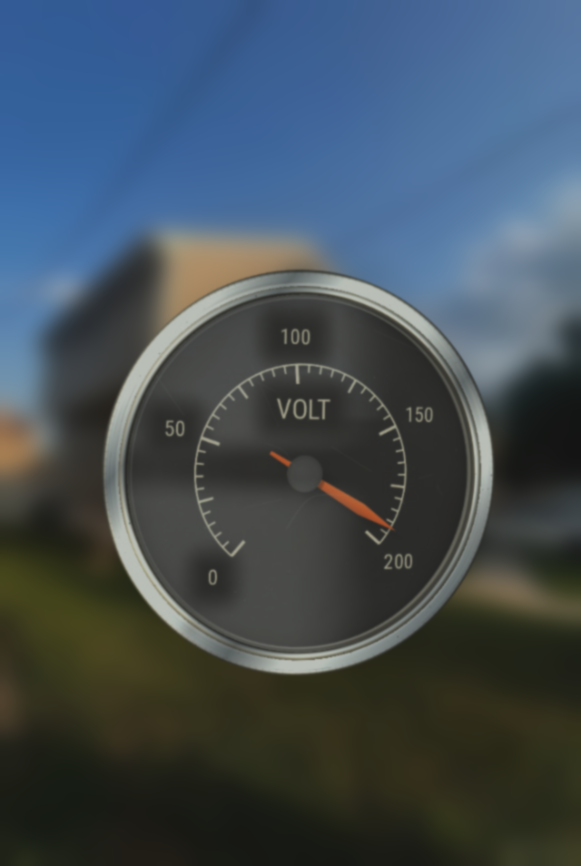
192.5 V
